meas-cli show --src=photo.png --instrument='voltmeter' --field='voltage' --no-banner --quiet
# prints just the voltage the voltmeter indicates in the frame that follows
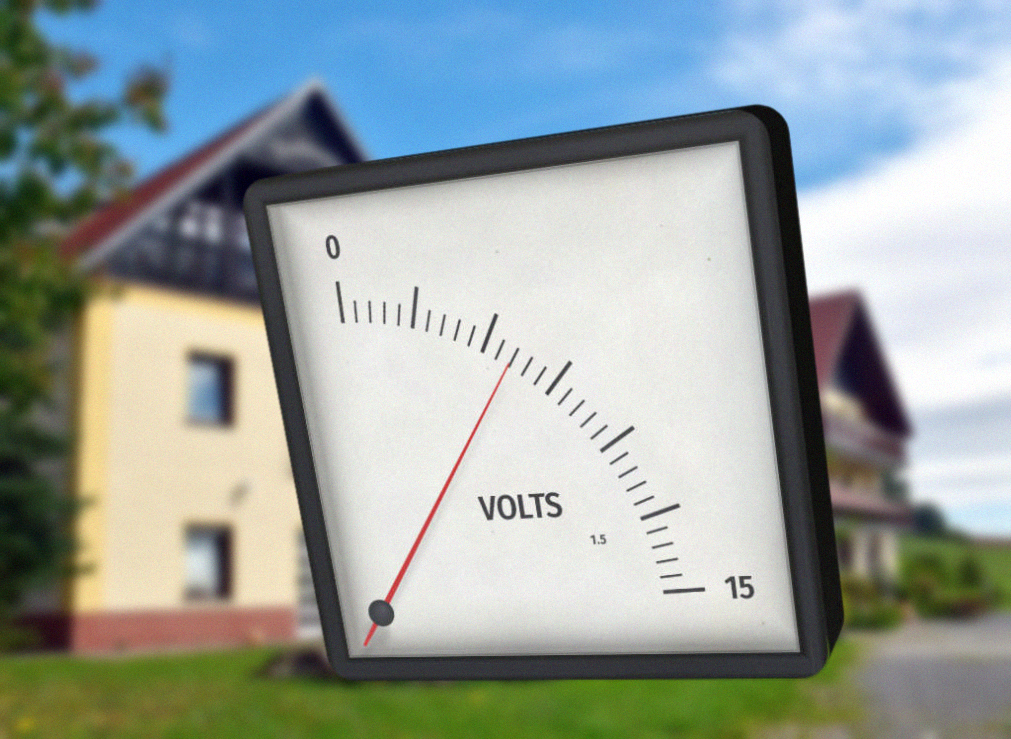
6 V
